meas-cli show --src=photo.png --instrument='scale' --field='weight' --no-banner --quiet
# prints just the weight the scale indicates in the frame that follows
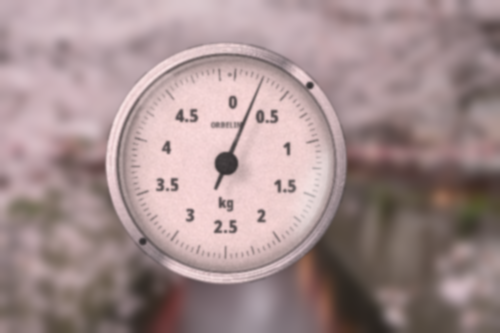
0.25 kg
